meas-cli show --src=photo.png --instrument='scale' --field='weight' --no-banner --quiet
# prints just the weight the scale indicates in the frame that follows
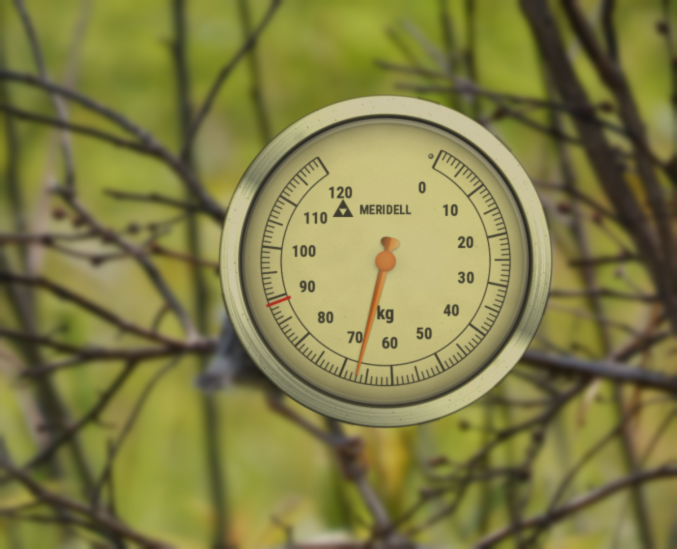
67 kg
